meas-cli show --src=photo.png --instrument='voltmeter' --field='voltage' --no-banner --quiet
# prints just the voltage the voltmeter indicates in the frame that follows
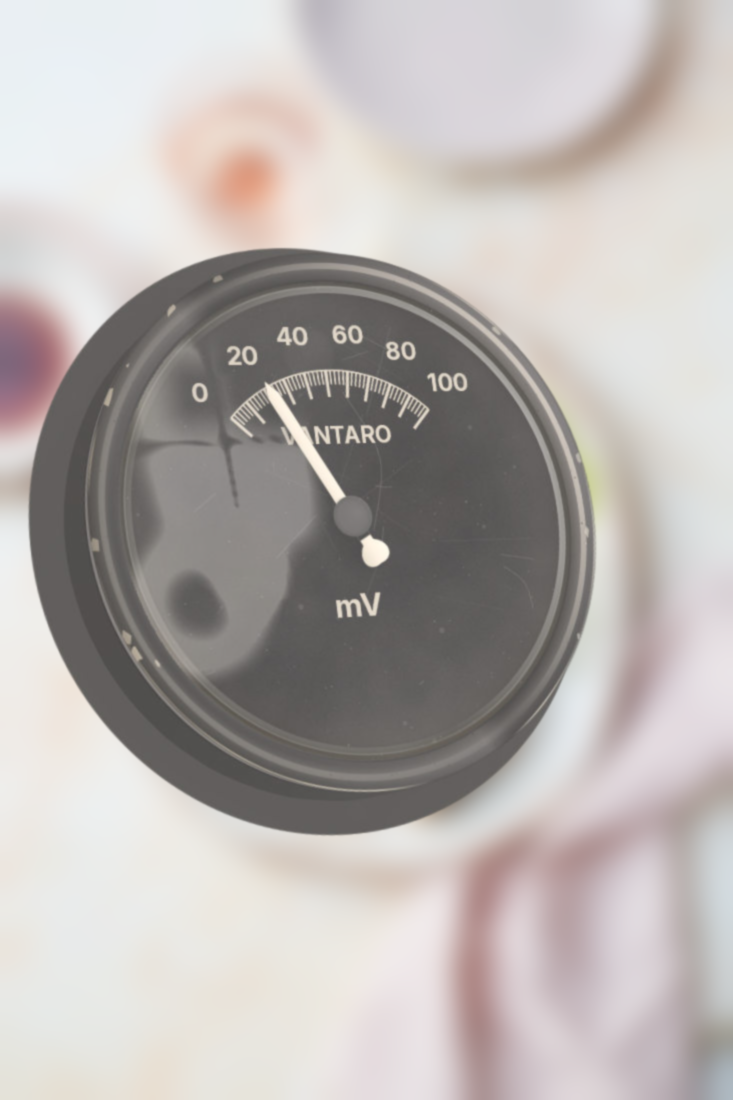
20 mV
